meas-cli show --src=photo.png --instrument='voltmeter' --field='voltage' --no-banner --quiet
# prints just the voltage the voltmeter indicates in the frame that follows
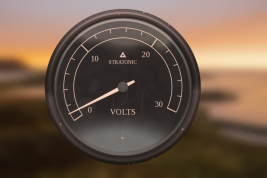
1 V
